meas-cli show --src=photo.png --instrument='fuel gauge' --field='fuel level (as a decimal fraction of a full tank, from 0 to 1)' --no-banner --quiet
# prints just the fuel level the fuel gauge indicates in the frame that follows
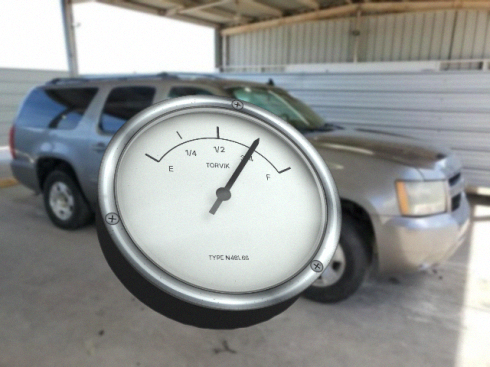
0.75
